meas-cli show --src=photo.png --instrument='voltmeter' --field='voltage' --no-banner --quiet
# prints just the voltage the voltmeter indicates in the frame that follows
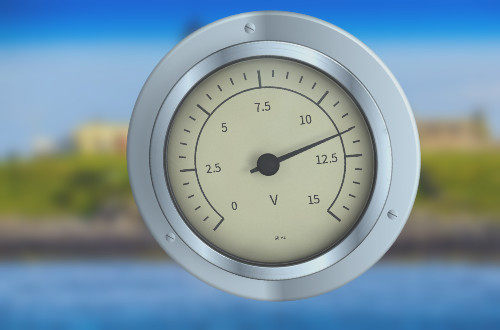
11.5 V
